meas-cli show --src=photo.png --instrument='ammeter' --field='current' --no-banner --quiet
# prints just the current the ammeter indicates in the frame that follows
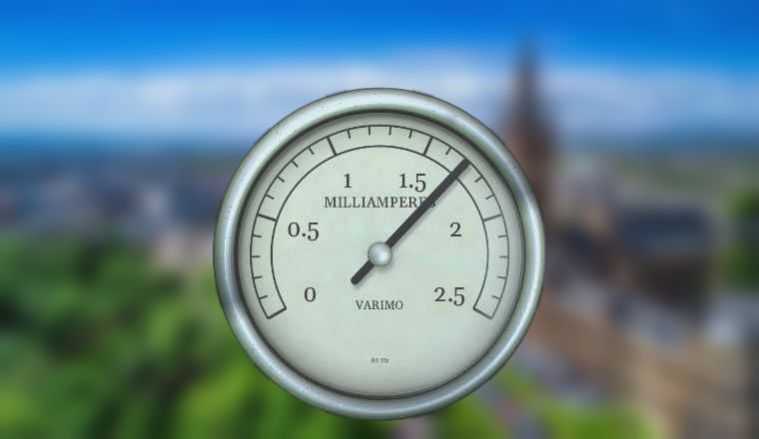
1.7 mA
